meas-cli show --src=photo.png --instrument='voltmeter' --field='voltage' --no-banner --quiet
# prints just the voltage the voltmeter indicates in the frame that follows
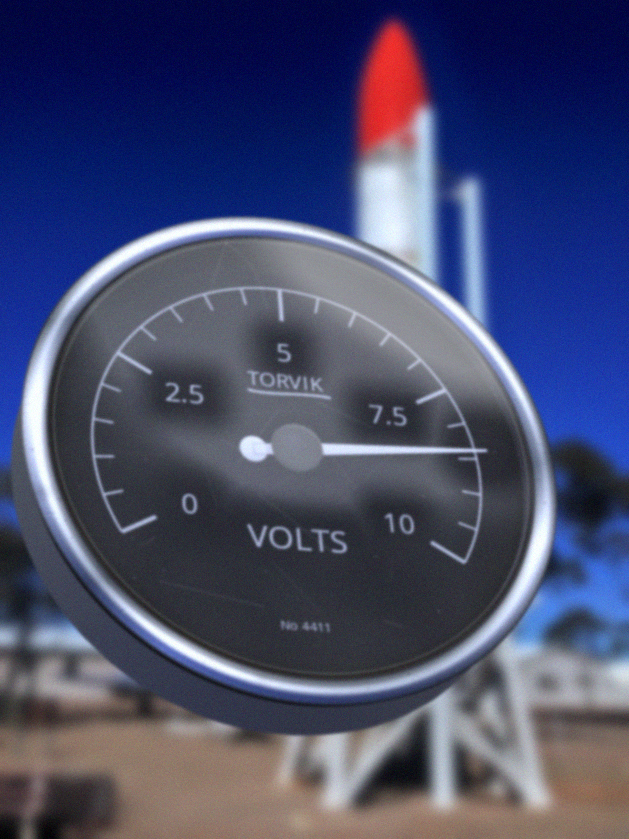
8.5 V
